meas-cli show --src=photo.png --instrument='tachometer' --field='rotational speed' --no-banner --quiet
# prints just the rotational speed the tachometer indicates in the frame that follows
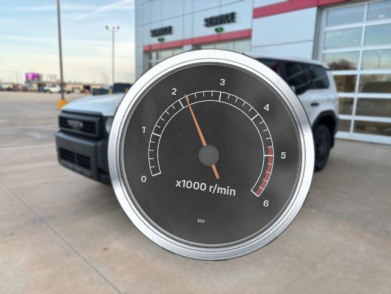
2200 rpm
